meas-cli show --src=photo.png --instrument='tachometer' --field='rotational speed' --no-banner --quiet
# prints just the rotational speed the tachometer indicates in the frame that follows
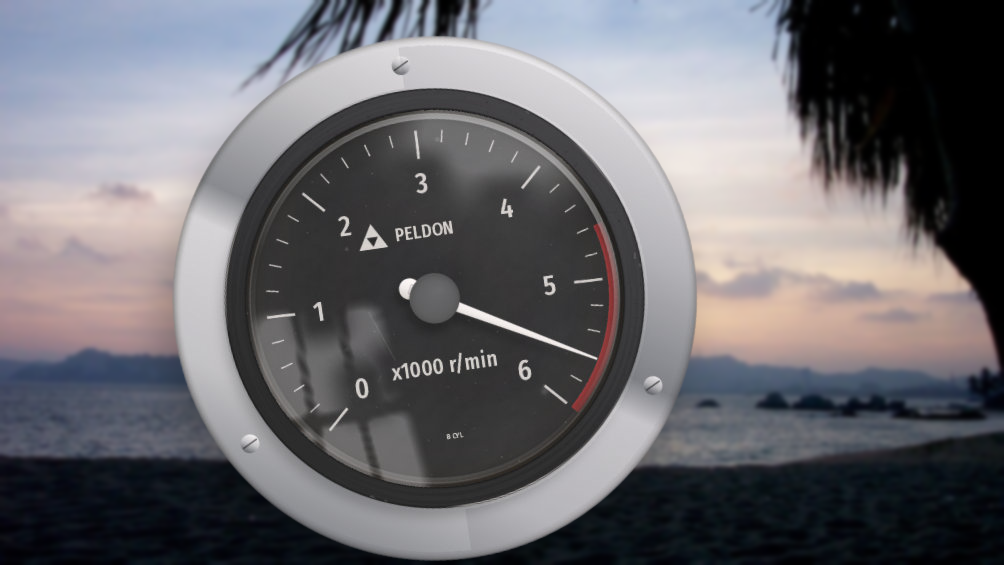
5600 rpm
